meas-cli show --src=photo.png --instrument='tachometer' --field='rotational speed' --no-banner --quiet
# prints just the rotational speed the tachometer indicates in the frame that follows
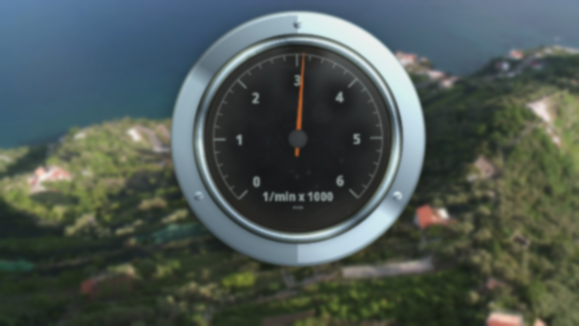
3100 rpm
